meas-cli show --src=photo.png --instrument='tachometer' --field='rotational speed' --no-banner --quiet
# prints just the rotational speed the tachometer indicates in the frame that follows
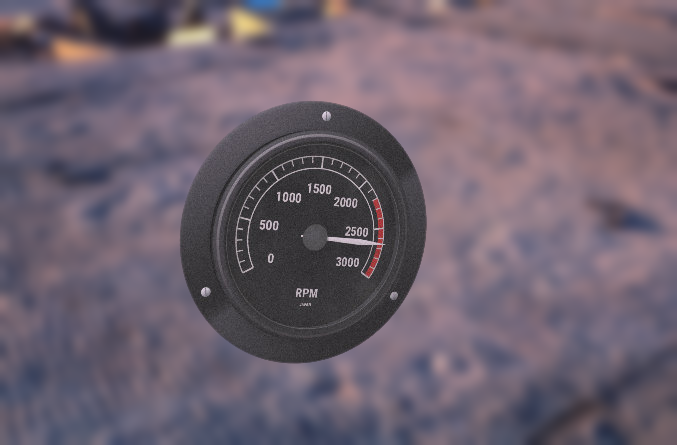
2650 rpm
